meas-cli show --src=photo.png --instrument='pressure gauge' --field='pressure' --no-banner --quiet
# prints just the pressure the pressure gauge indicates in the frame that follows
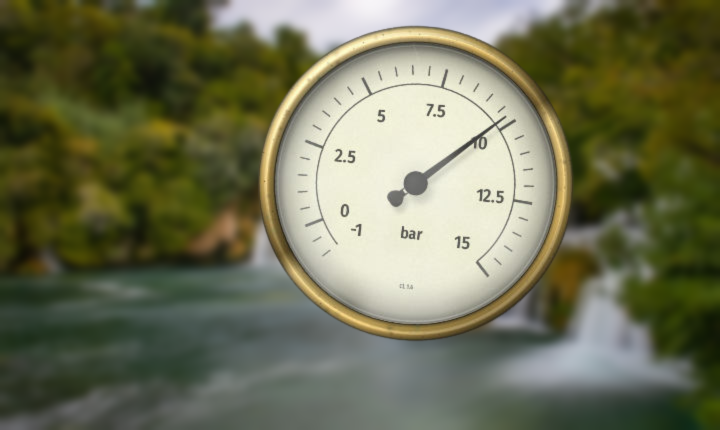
9.75 bar
